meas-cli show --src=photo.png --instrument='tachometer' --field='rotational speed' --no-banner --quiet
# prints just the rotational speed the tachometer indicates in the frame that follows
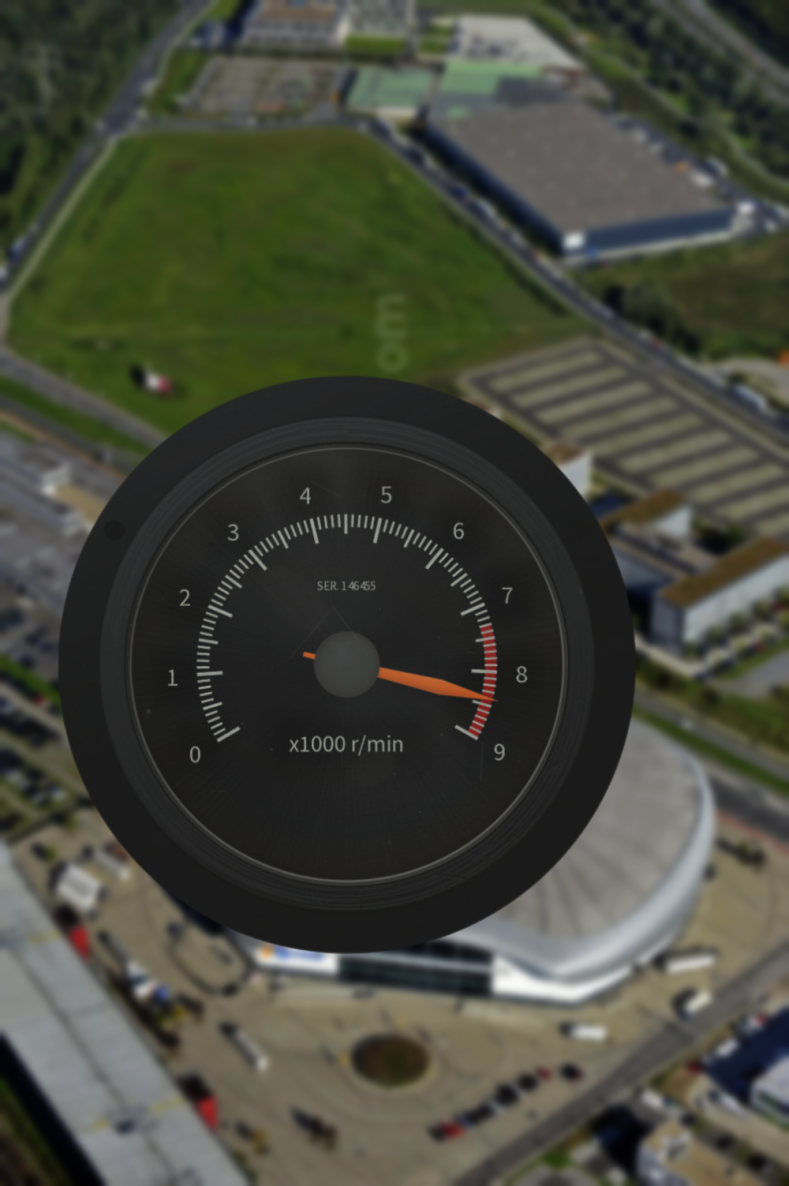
8400 rpm
